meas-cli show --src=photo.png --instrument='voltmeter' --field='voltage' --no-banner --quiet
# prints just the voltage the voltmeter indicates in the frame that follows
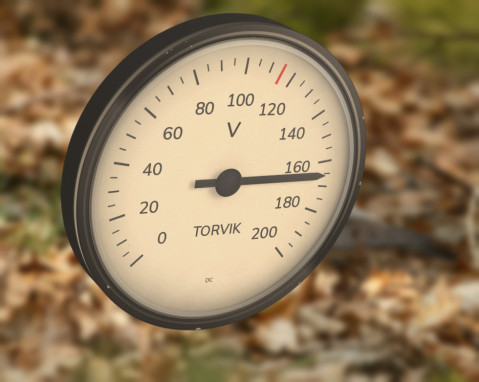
165 V
